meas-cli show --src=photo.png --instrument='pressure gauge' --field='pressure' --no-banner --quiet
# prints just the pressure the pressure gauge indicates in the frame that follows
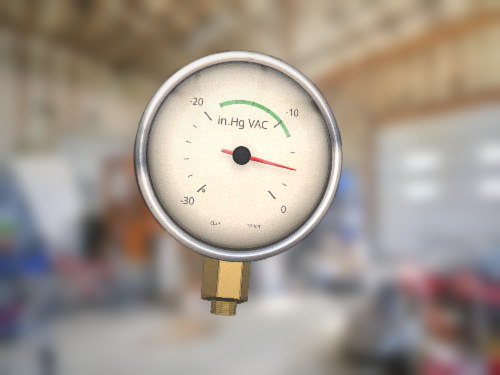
-4 inHg
